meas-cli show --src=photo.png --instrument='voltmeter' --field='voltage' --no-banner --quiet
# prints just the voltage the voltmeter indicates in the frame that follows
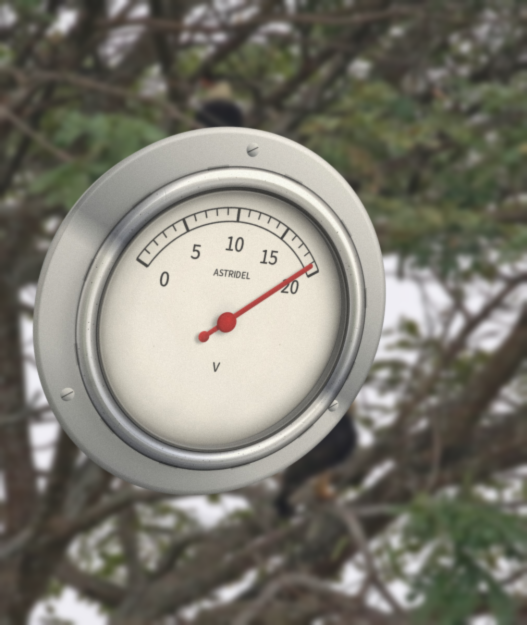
19 V
